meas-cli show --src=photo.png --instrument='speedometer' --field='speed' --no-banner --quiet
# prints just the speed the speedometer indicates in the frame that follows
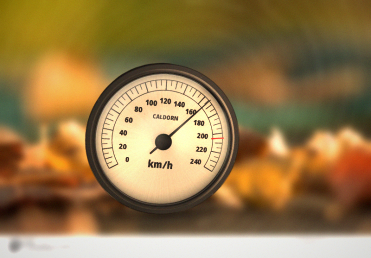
165 km/h
